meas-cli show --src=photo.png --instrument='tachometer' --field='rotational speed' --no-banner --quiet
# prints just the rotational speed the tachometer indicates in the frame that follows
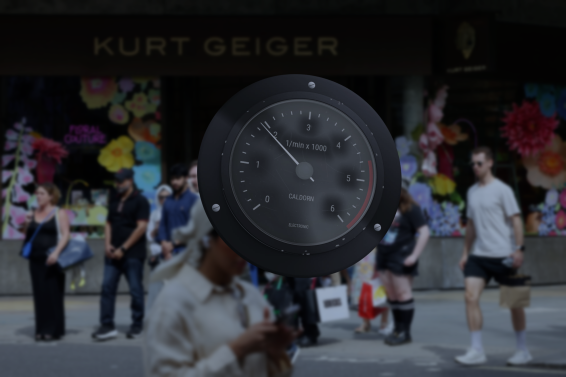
1900 rpm
